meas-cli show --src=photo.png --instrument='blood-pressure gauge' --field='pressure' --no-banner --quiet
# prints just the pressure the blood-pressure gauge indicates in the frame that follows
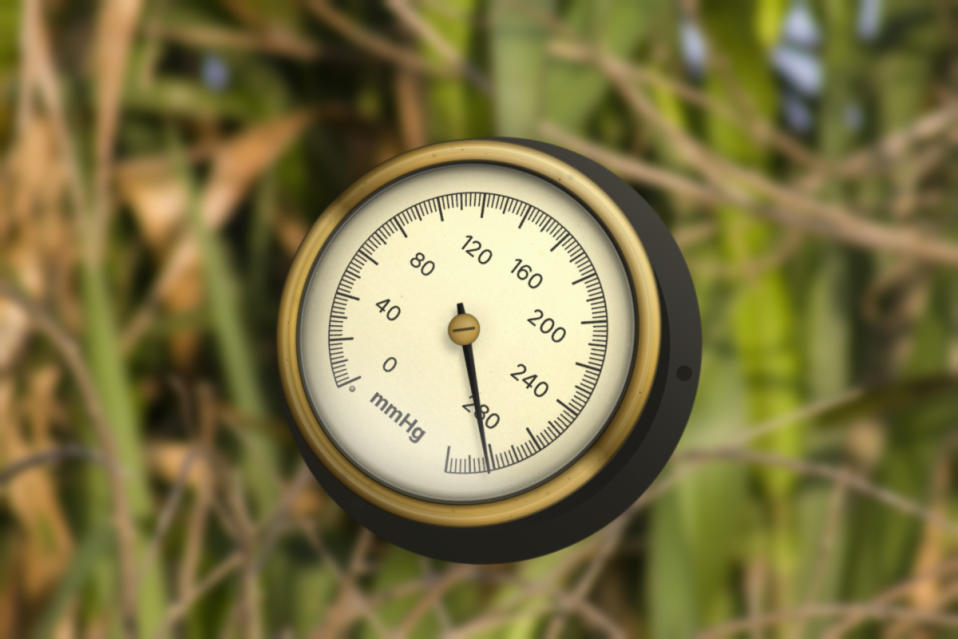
282 mmHg
